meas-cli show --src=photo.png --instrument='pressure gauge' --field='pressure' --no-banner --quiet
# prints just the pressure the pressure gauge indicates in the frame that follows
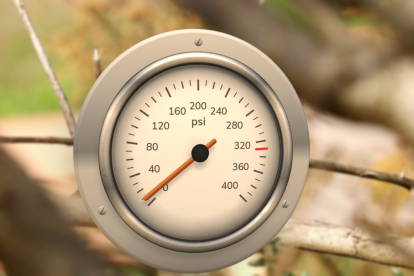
10 psi
